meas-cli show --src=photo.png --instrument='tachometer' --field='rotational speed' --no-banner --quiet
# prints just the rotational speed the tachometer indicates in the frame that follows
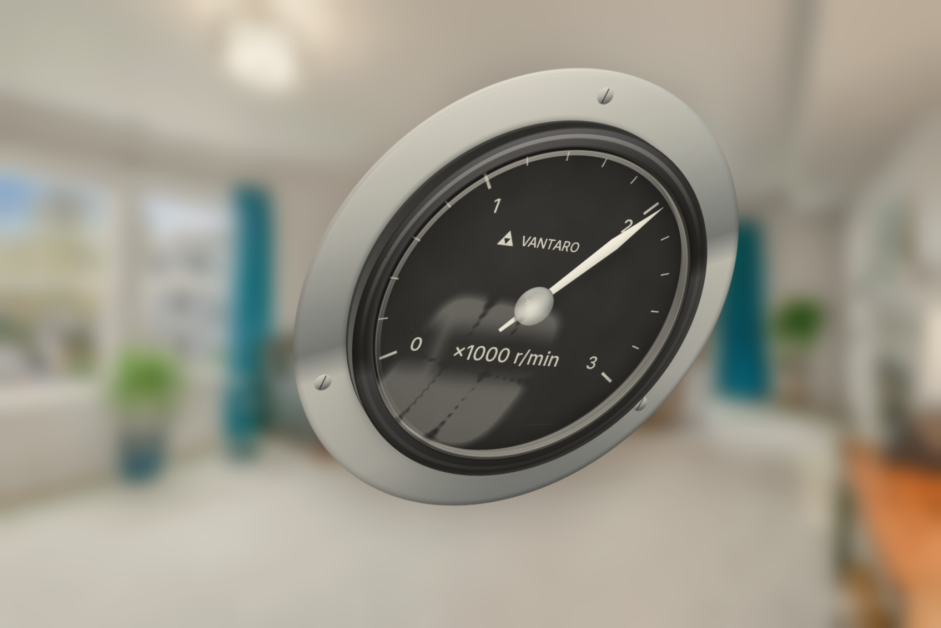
2000 rpm
